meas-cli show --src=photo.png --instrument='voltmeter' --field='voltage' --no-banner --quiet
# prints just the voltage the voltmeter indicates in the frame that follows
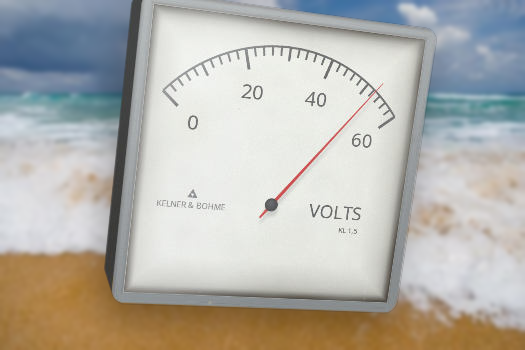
52 V
